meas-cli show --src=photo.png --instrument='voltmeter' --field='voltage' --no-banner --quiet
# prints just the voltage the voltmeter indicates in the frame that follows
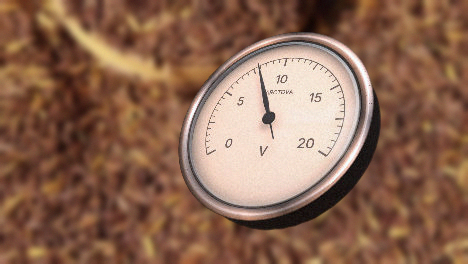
8 V
